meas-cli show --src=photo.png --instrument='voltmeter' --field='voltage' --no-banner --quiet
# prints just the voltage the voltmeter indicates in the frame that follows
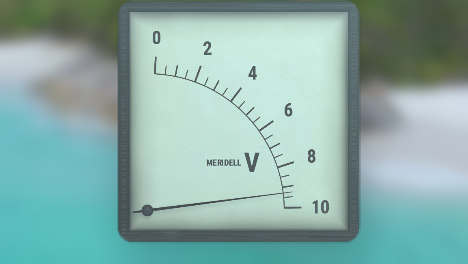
9.25 V
